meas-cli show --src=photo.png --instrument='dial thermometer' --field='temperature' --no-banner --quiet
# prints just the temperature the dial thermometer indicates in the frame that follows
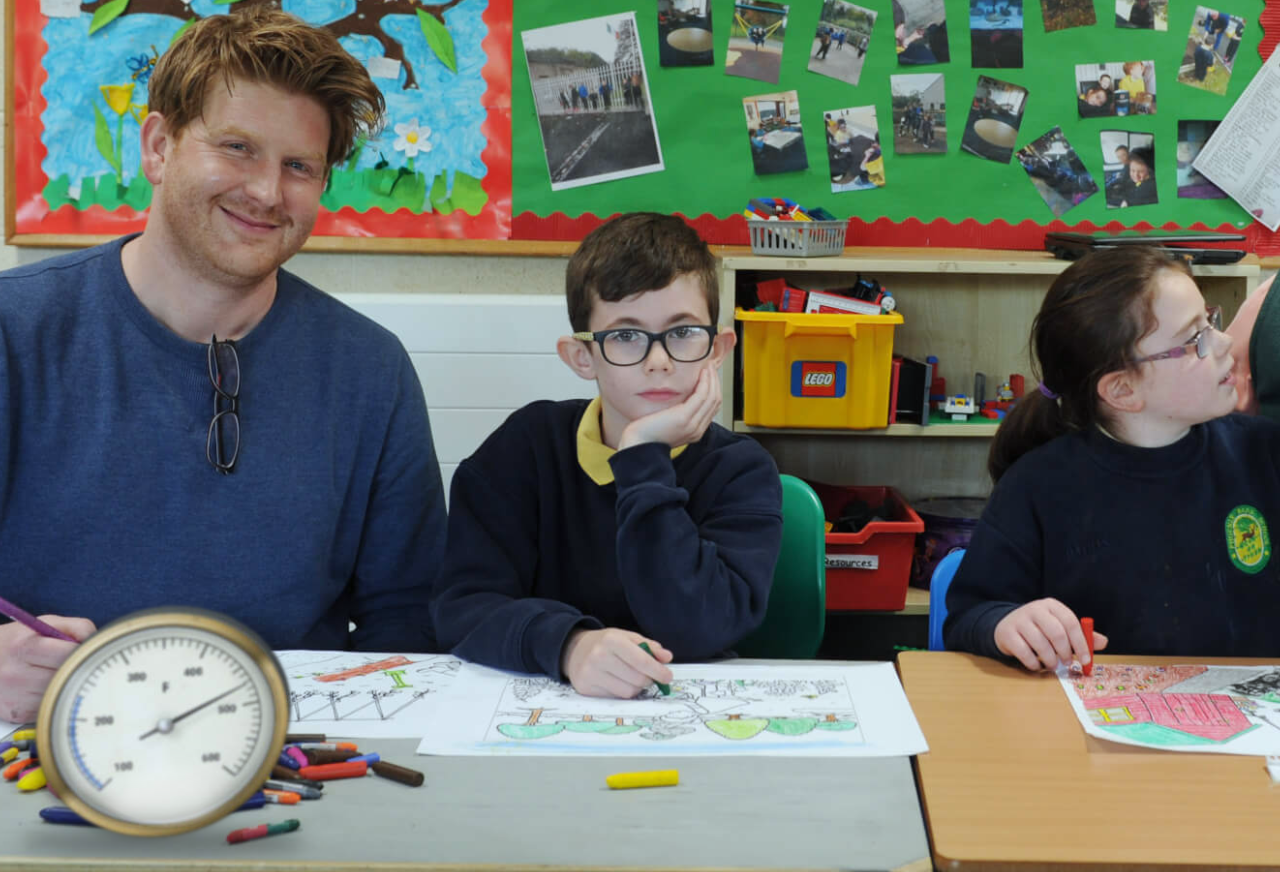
470 °F
